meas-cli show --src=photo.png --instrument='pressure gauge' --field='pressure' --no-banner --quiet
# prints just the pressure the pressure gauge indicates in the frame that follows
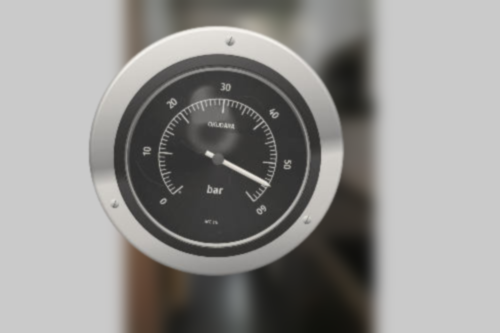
55 bar
